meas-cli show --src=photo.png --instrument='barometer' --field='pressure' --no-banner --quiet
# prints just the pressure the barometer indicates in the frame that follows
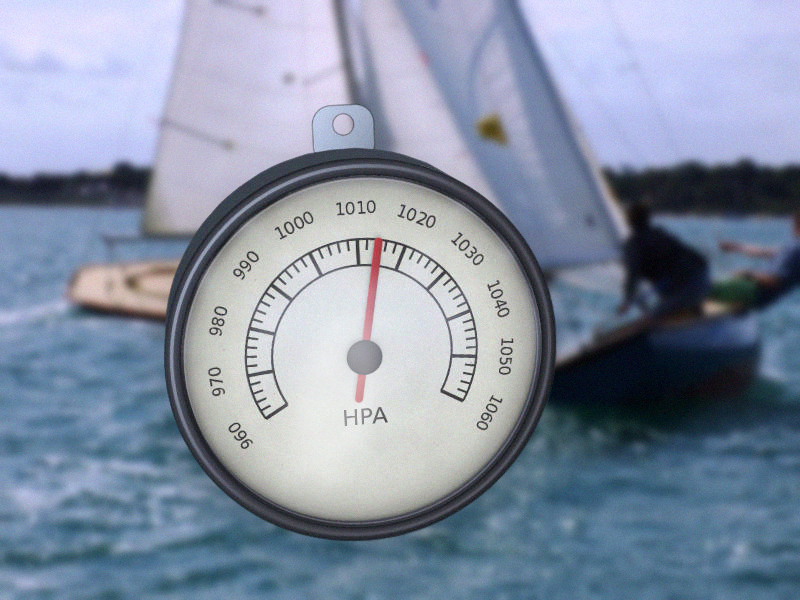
1014 hPa
